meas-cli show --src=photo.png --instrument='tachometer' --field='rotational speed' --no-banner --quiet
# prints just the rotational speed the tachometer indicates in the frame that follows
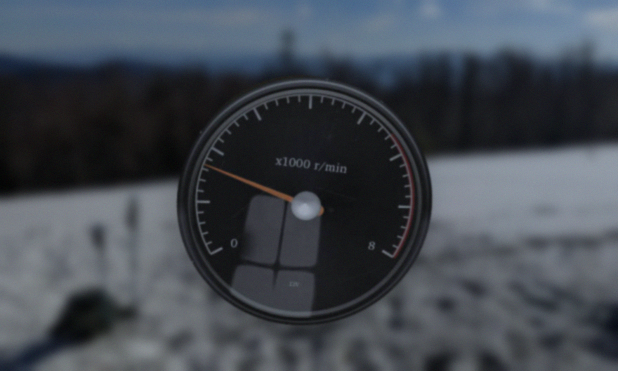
1700 rpm
